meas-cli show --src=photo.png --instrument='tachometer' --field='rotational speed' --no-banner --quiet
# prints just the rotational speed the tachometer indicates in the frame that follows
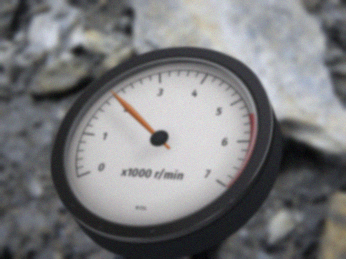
2000 rpm
